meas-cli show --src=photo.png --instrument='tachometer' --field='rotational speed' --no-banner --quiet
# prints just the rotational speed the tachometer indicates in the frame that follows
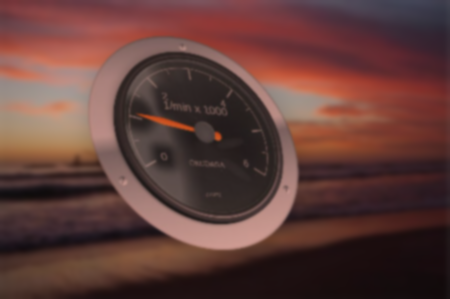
1000 rpm
